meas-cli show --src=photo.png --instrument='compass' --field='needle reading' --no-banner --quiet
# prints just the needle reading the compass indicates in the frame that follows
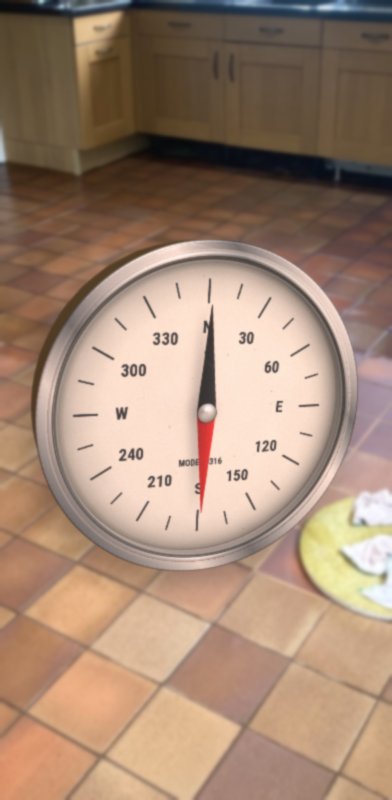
180 °
